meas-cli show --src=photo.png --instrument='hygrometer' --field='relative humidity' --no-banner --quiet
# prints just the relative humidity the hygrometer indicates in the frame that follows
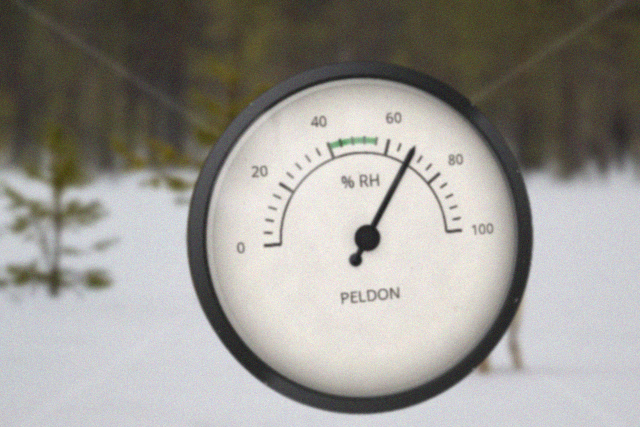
68 %
